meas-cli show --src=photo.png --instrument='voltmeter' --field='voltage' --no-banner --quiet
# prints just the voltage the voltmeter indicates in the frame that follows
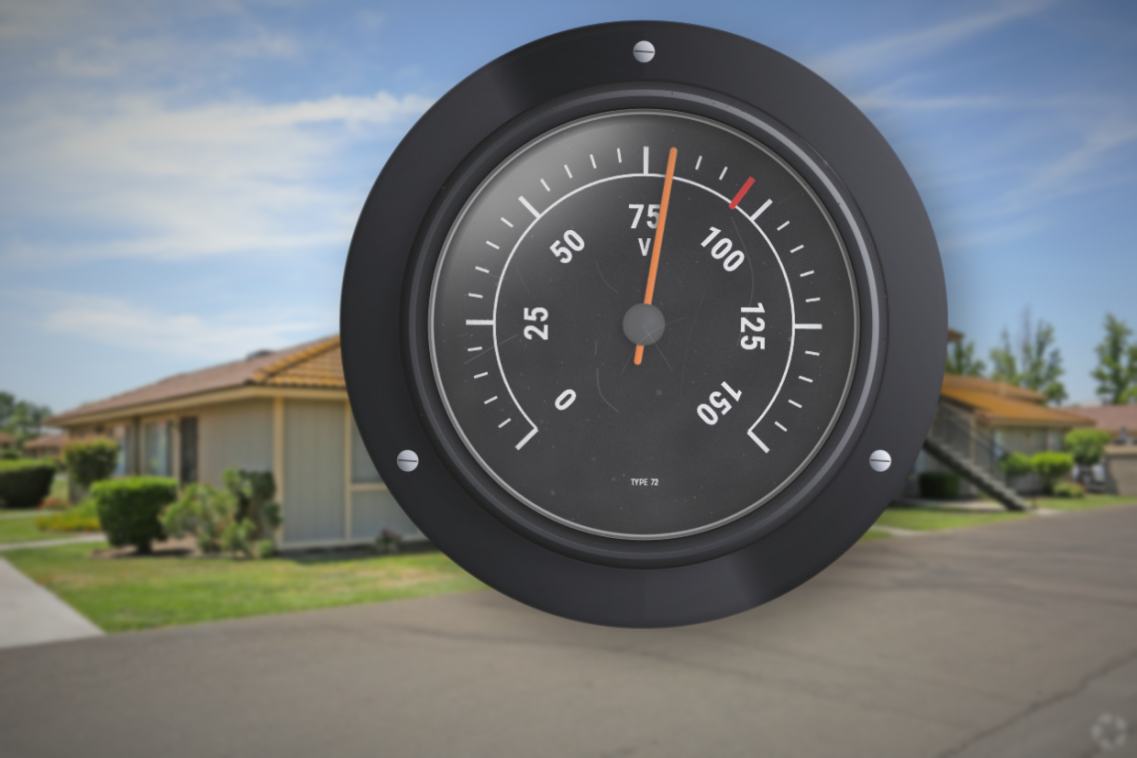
80 V
